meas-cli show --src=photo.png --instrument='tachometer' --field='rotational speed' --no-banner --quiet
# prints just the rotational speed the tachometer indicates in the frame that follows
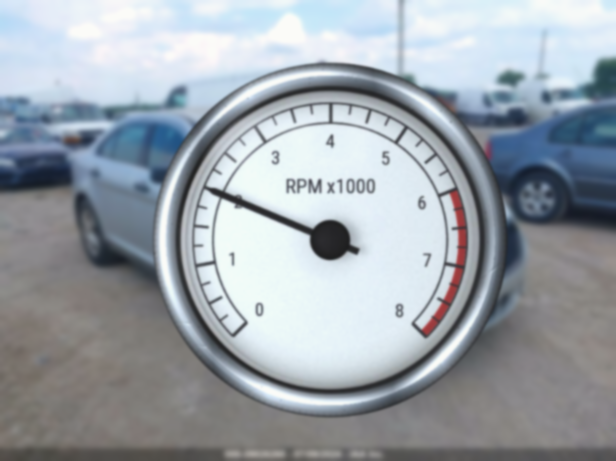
2000 rpm
